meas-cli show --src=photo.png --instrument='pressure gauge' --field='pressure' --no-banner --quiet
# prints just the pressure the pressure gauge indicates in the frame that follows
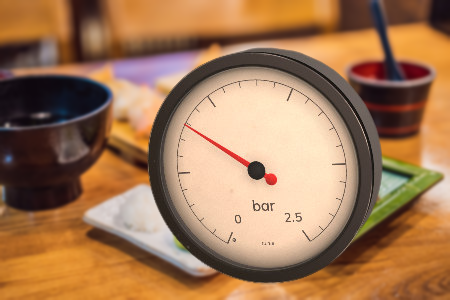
0.8 bar
